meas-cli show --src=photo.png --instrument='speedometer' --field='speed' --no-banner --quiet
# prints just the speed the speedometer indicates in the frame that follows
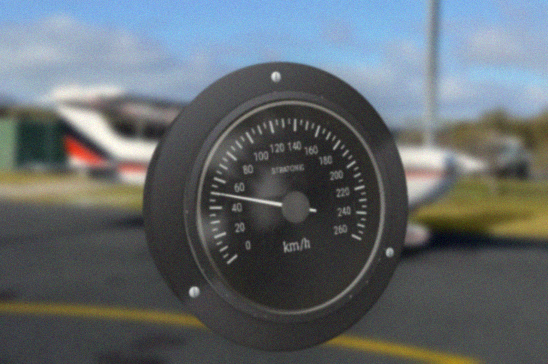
50 km/h
